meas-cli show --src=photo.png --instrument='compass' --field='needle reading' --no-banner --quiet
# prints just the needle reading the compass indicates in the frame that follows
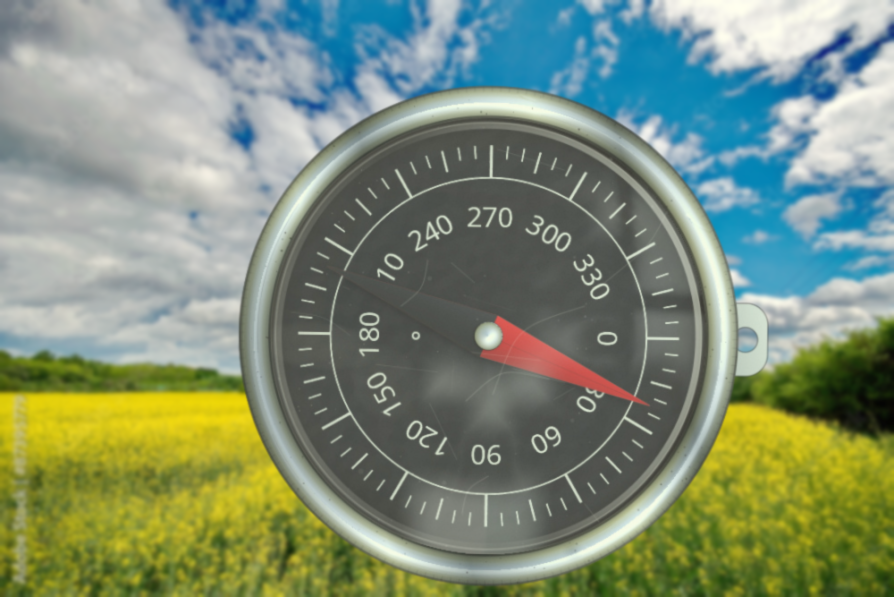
22.5 °
